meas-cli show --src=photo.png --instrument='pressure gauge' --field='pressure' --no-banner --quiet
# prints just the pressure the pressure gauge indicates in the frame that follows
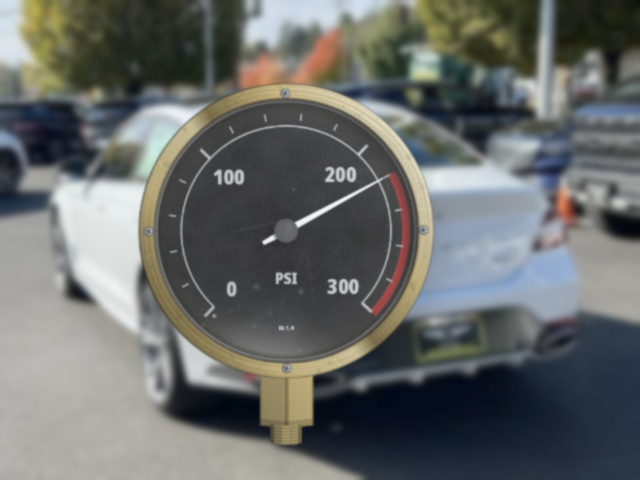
220 psi
